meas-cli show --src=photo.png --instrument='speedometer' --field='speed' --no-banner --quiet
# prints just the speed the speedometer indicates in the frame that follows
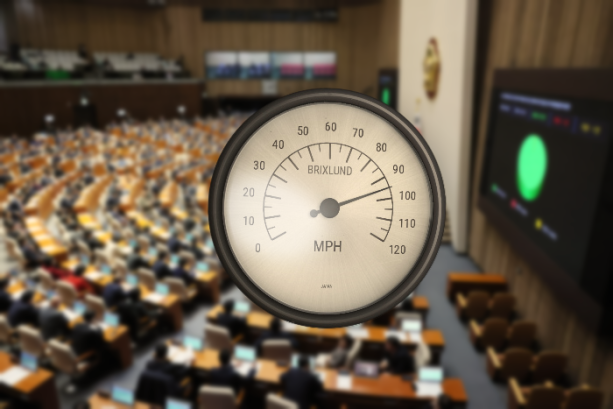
95 mph
